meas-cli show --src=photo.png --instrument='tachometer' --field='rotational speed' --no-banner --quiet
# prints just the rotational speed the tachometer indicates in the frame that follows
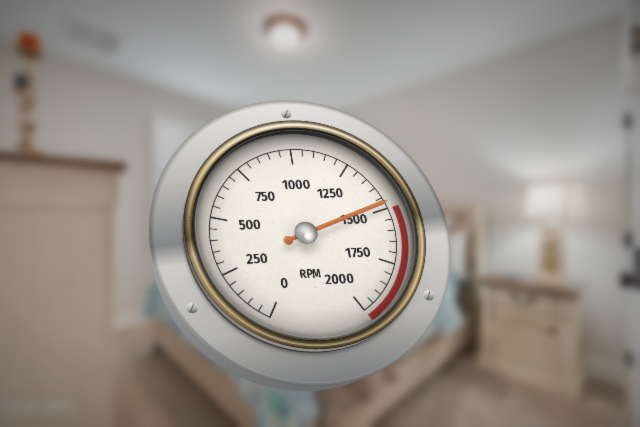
1475 rpm
